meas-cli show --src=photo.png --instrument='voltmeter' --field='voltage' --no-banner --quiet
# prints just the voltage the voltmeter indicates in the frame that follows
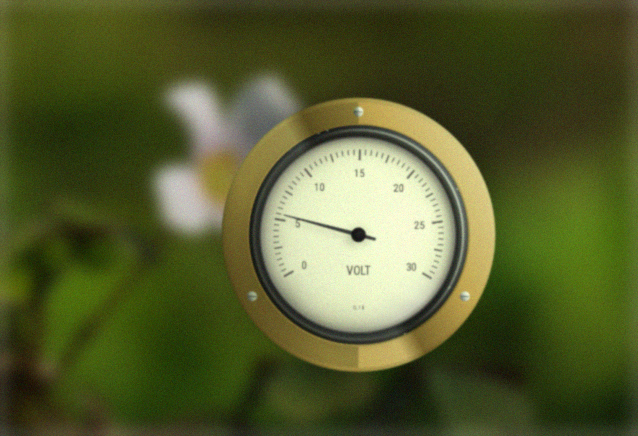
5.5 V
